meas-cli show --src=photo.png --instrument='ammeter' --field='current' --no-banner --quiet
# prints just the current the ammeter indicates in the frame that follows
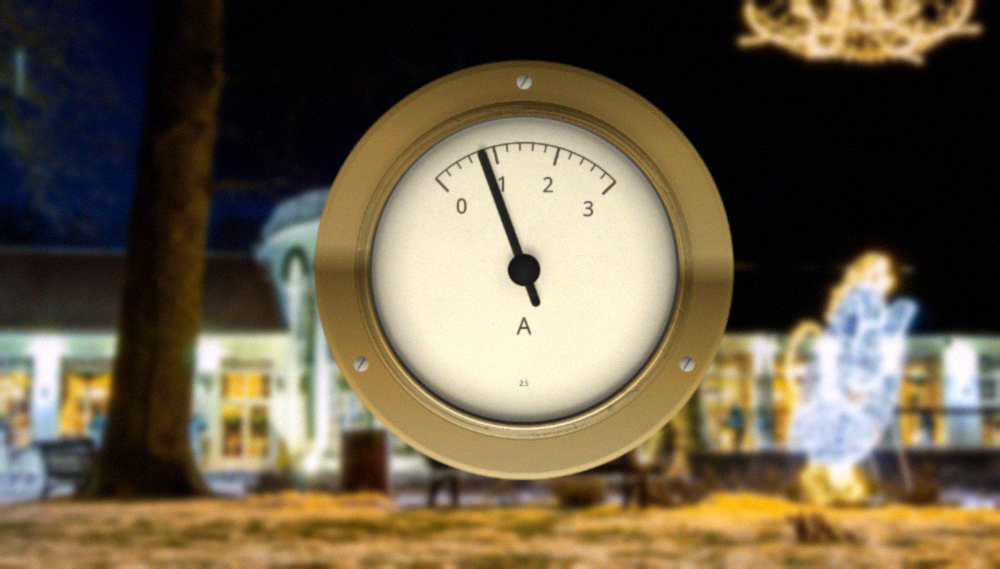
0.8 A
